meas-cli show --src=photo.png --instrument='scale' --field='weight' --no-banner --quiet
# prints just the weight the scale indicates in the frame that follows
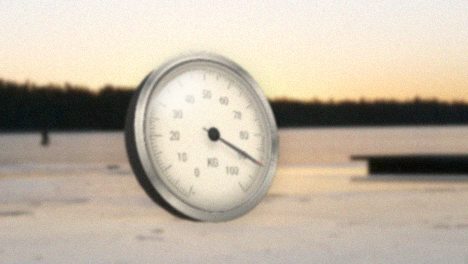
90 kg
